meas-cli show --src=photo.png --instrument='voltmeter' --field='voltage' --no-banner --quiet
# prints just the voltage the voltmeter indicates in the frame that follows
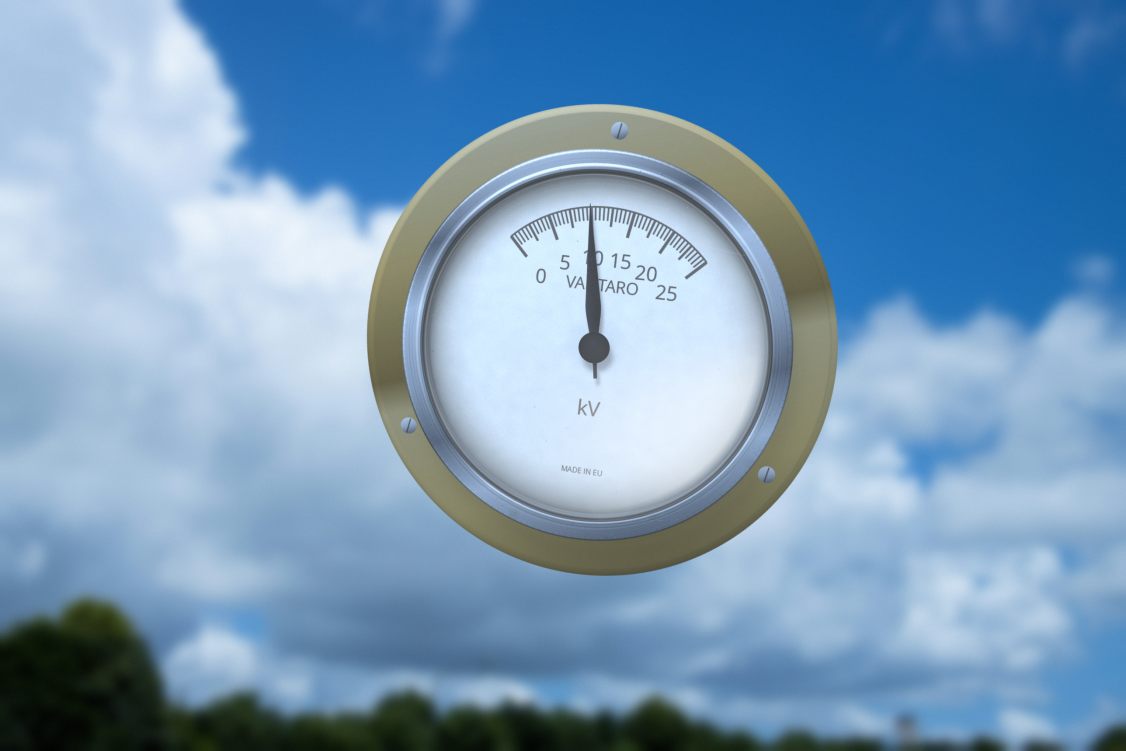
10 kV
